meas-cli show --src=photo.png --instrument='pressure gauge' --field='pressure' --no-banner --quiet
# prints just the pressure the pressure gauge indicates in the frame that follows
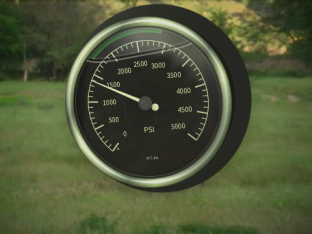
1400 psi
